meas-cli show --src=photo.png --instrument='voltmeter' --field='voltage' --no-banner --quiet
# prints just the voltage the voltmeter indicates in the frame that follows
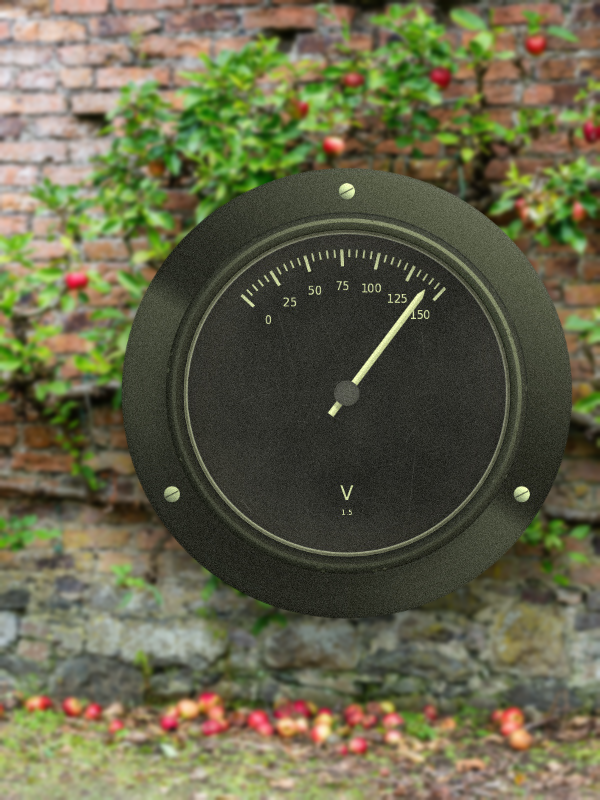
140 V
